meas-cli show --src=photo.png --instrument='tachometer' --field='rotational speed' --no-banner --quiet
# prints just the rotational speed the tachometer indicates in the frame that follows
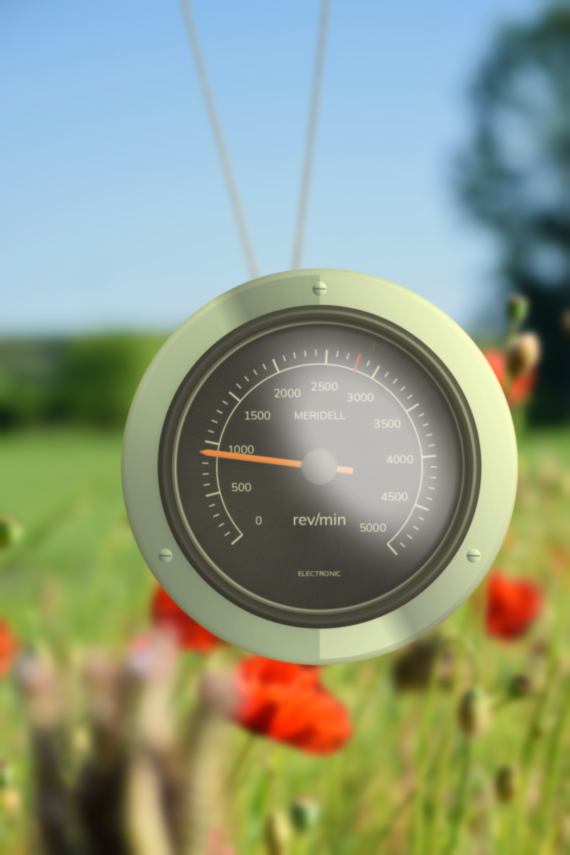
900 rpm
